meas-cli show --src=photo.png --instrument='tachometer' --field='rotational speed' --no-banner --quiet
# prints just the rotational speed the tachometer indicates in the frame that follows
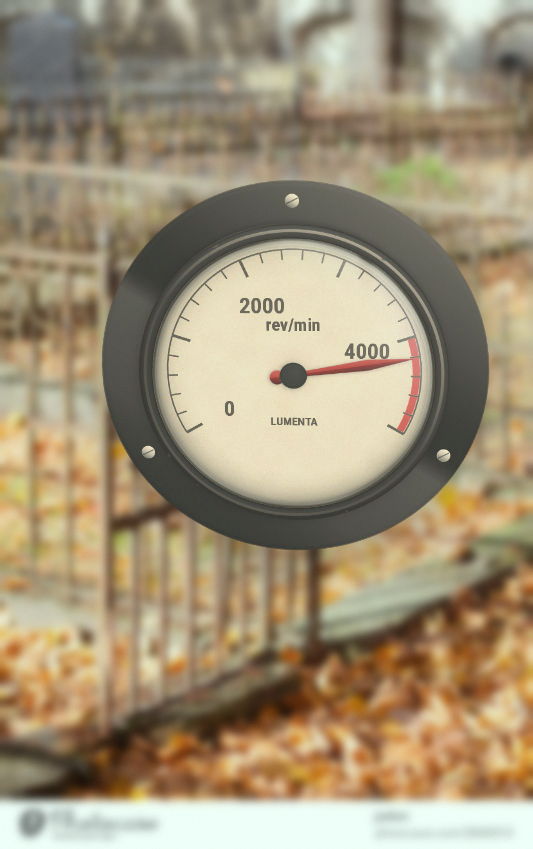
4200 rpm
